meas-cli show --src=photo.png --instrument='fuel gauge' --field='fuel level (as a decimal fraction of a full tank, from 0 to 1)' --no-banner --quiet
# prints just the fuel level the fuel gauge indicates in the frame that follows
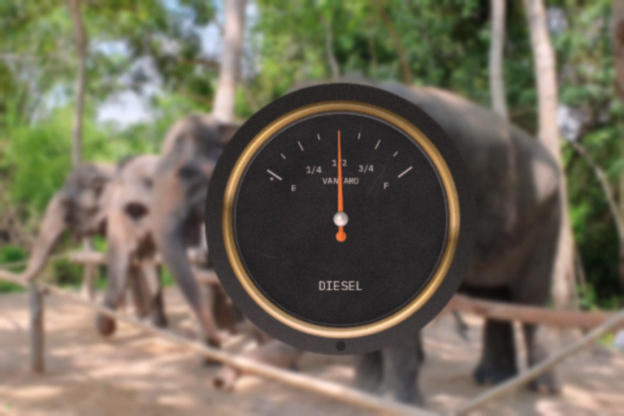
0.5
